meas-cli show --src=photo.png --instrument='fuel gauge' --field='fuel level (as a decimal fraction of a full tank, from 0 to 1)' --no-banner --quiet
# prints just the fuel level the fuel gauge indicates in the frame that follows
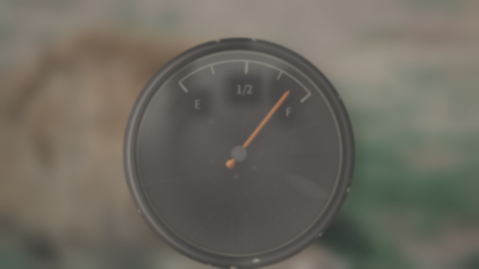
0.875
